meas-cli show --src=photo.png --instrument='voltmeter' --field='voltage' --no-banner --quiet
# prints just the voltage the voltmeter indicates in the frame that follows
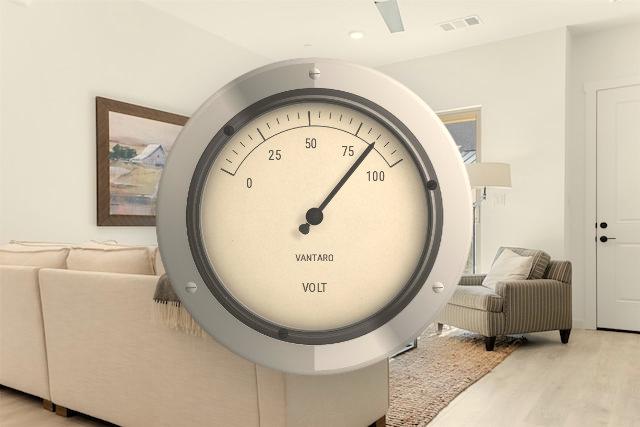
85 V
